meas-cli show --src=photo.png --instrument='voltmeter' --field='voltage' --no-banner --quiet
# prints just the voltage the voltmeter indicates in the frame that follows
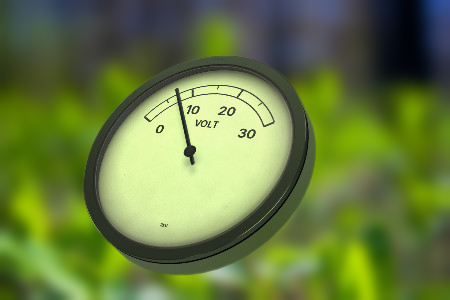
7.5 V
